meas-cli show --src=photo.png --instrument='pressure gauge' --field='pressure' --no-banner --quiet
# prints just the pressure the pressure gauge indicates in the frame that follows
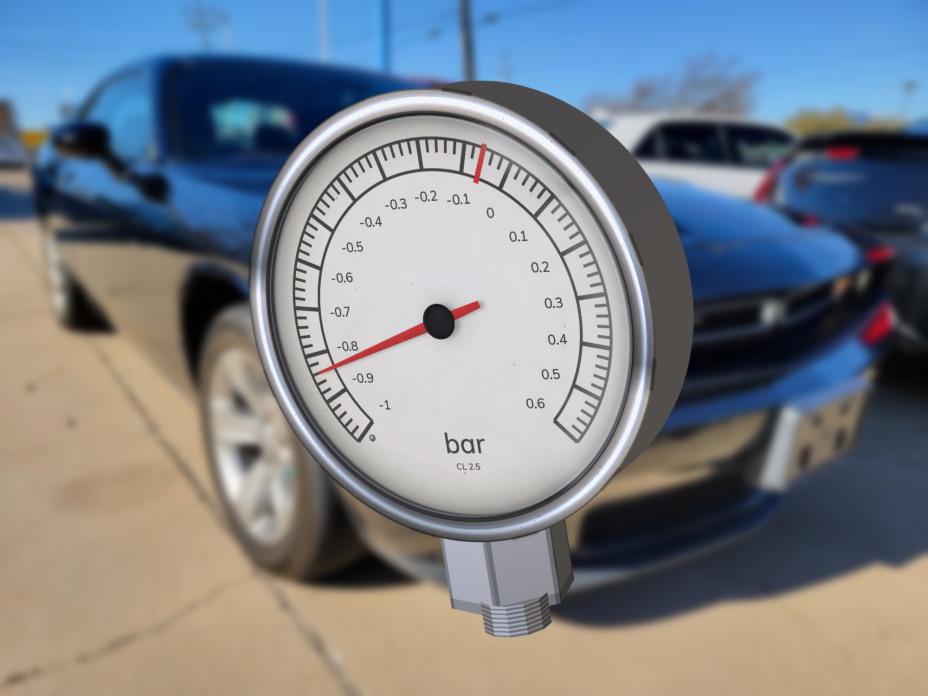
-0.84 bar
